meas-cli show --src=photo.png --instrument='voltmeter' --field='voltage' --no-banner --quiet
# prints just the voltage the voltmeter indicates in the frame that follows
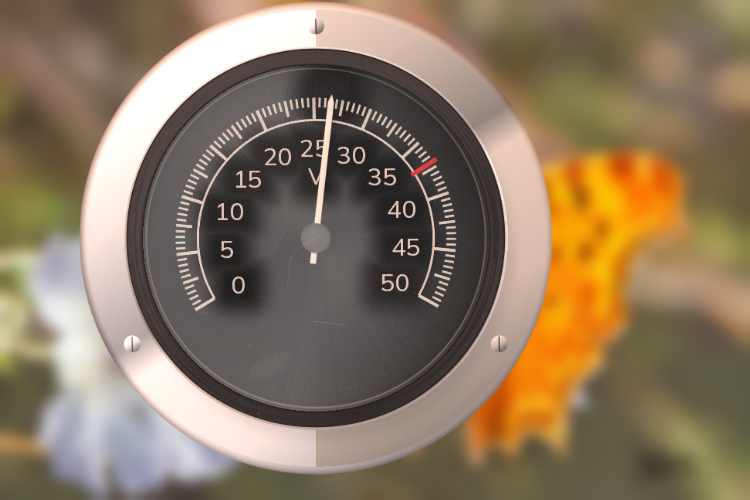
26.5 V
